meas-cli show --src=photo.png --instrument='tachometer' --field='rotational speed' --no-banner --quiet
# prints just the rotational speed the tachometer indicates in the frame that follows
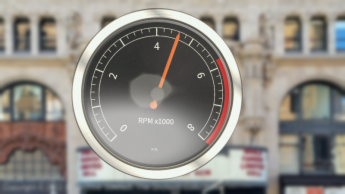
4600 rpm
